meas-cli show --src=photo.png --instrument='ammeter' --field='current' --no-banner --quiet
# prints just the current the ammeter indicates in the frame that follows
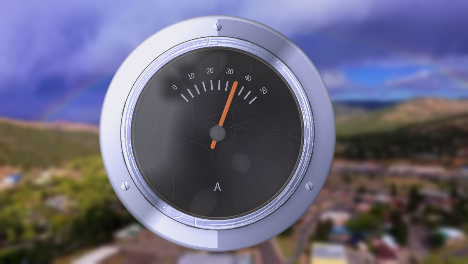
35 A
